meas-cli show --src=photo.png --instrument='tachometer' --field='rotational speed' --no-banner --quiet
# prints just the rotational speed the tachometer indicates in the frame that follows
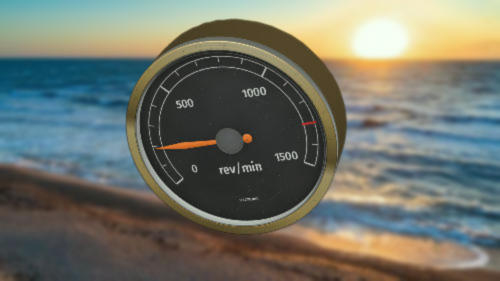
200 rpm
